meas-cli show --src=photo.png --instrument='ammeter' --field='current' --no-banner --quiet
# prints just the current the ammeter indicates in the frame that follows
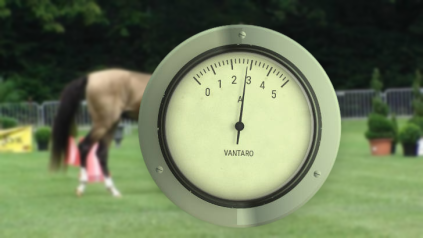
2.8 A
